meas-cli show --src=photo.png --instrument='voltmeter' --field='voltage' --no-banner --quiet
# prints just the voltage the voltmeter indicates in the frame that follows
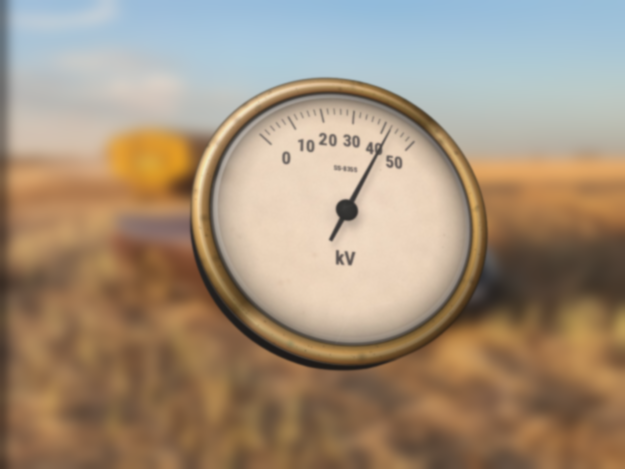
42 kV
